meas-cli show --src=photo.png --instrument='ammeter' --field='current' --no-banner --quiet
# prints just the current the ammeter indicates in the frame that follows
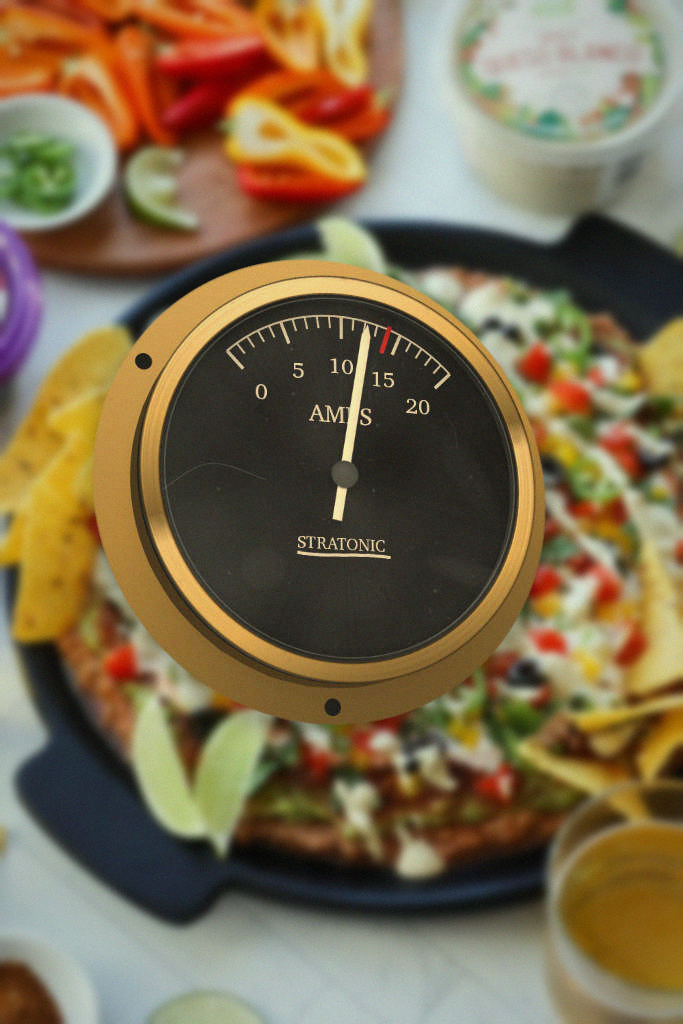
12 A
